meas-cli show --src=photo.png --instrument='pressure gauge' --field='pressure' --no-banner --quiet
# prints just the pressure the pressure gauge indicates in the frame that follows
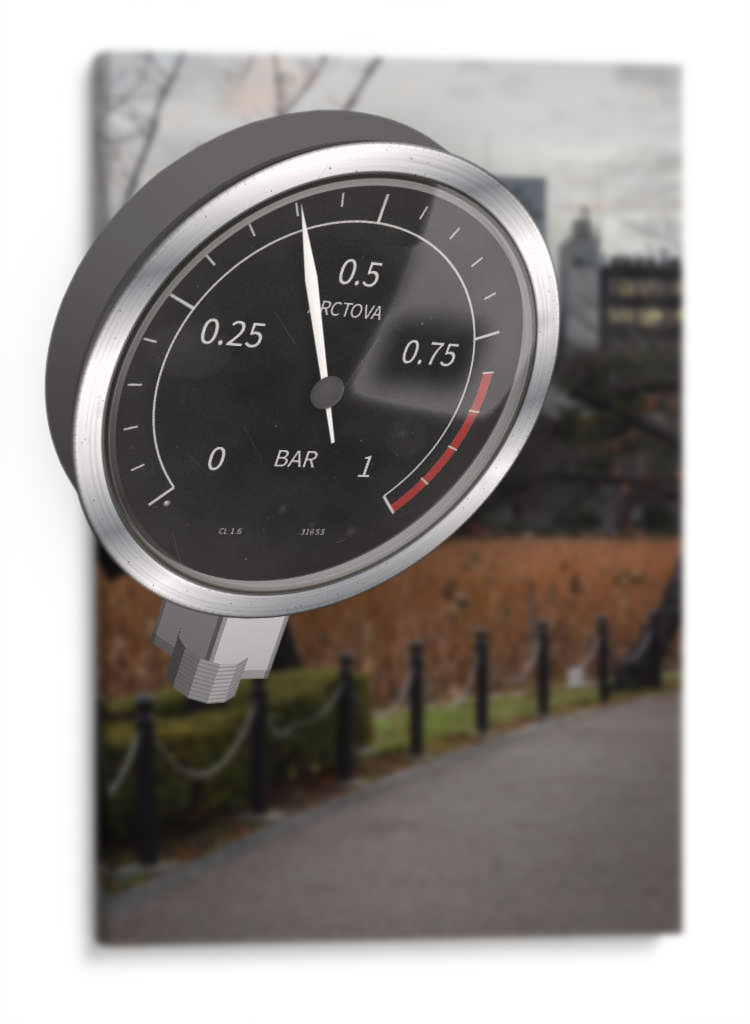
0.4 bar
